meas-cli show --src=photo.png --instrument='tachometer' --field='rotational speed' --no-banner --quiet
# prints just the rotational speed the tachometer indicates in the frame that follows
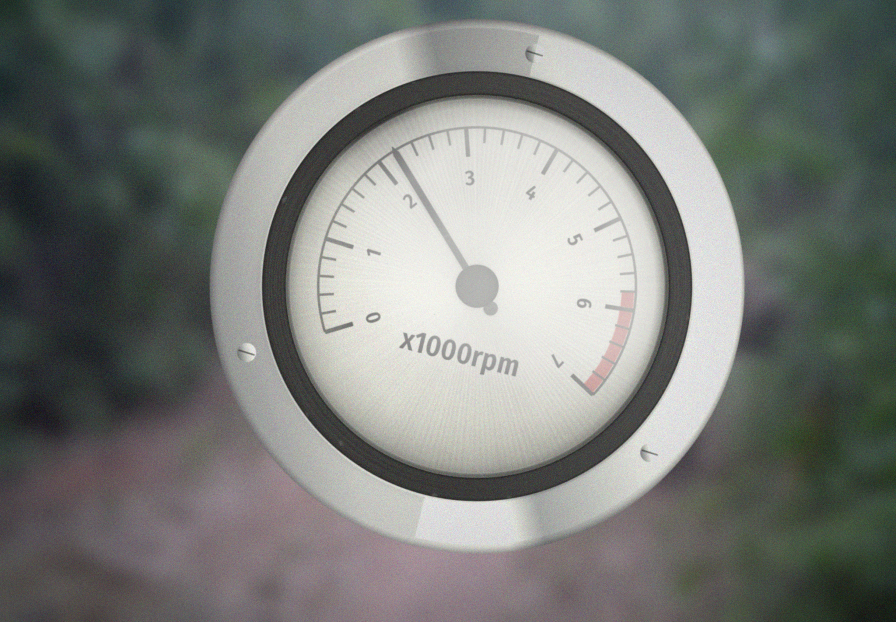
2200 rpm
